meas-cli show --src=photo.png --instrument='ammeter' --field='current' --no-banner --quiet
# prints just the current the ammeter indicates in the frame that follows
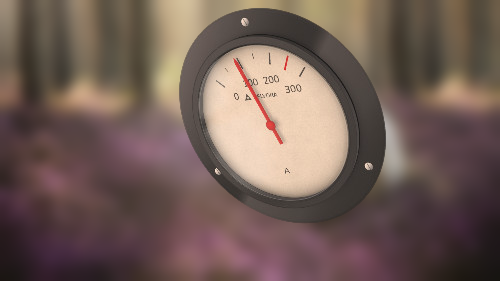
100 A
